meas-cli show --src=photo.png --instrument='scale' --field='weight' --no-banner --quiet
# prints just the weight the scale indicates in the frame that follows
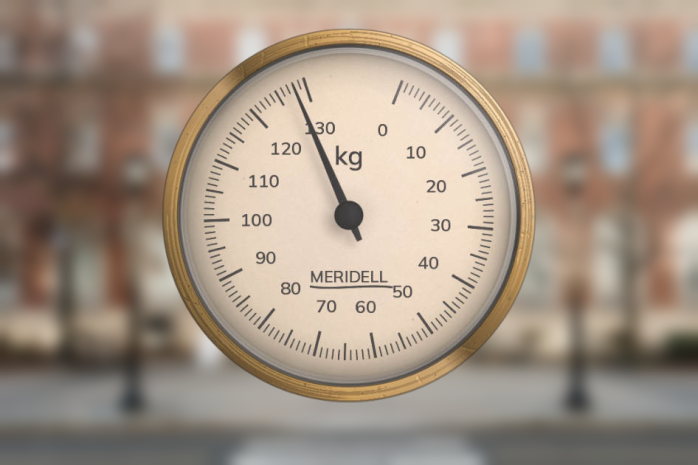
128 kg
